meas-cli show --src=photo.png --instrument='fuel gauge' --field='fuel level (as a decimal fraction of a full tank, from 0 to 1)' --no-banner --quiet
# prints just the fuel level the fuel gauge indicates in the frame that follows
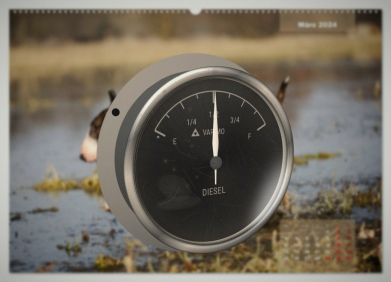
0.5
